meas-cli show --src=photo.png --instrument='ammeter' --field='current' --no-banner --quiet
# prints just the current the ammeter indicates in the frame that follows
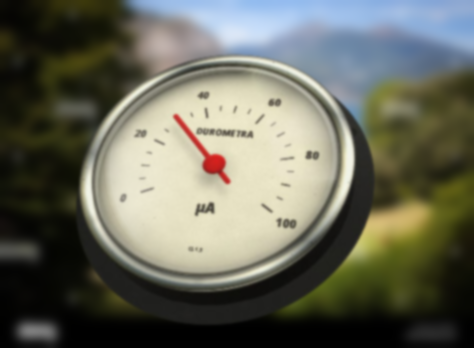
30 µA
